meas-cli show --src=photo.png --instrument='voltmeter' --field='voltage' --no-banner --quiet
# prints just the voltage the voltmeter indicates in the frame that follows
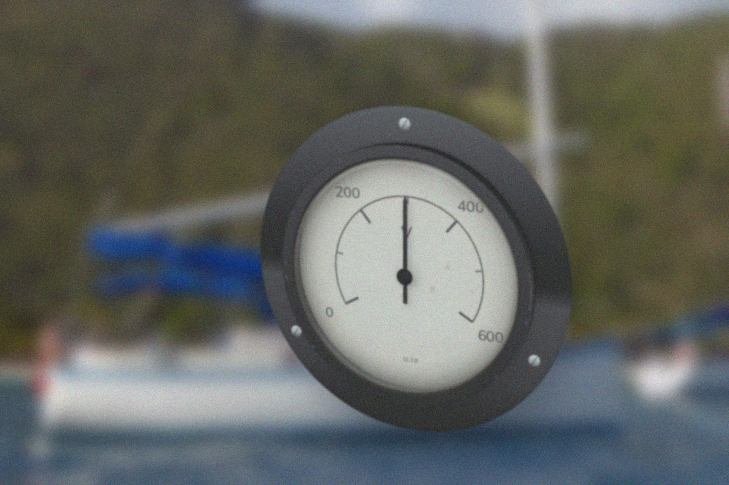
300 V
